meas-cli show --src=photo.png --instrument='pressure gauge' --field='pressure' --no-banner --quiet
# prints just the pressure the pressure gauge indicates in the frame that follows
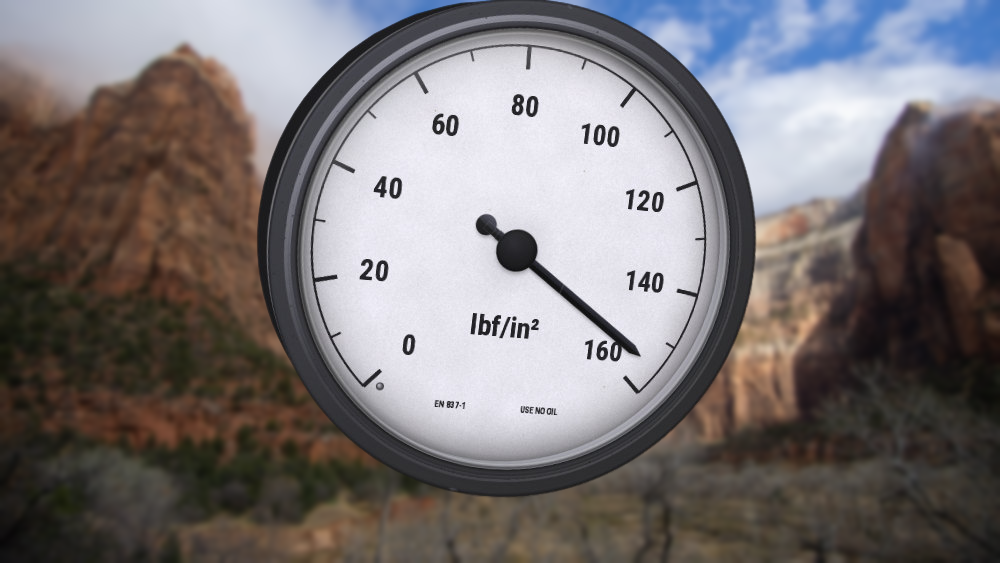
155 psi
